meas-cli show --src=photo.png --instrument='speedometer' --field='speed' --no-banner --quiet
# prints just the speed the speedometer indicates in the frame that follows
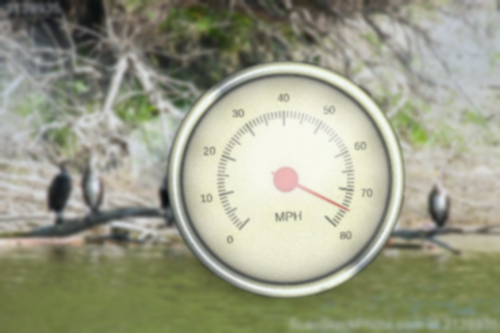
75 mph
